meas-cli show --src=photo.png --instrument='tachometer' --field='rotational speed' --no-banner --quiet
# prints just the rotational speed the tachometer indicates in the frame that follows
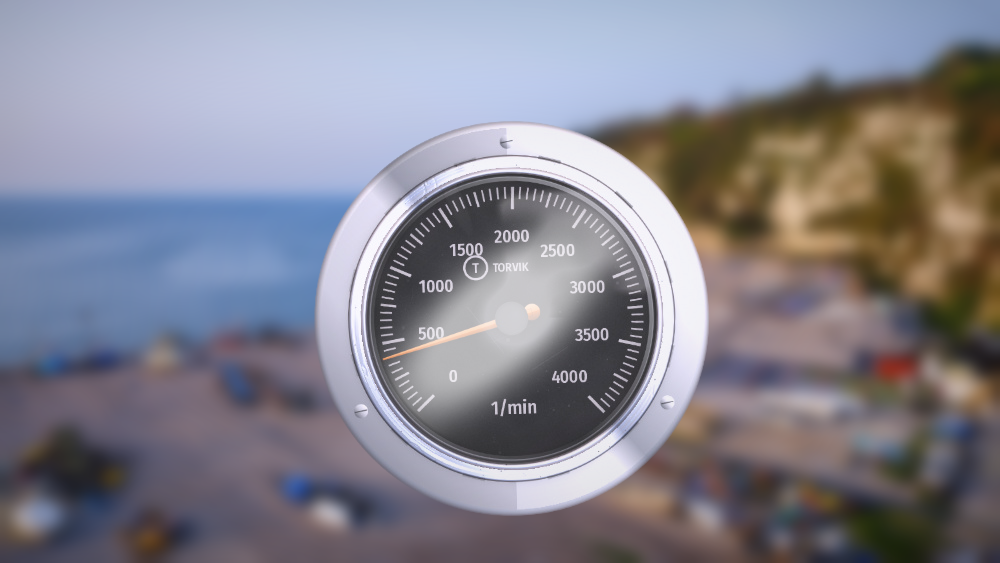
400 rpm
